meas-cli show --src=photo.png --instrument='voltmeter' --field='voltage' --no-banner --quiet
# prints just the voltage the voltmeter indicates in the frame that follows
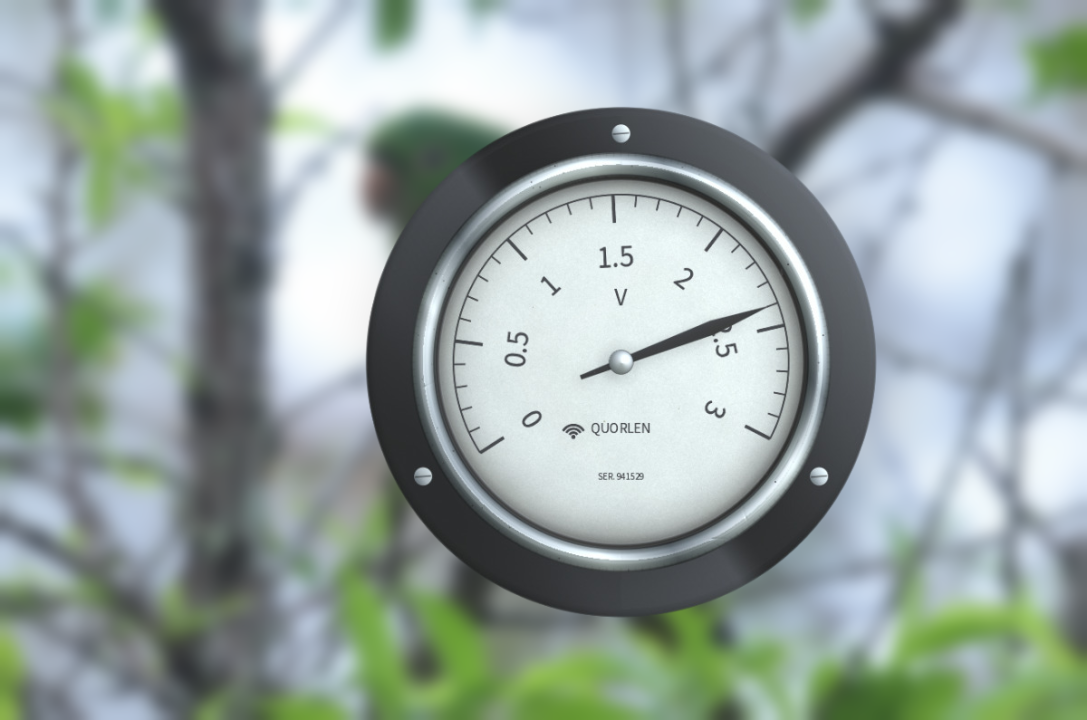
2.4 V
